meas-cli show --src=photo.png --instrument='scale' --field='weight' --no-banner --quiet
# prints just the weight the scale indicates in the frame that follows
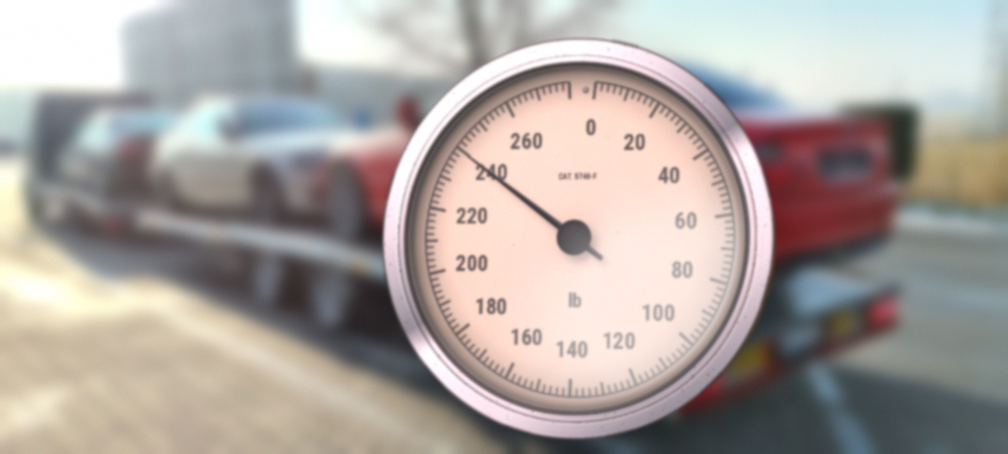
240 lb
